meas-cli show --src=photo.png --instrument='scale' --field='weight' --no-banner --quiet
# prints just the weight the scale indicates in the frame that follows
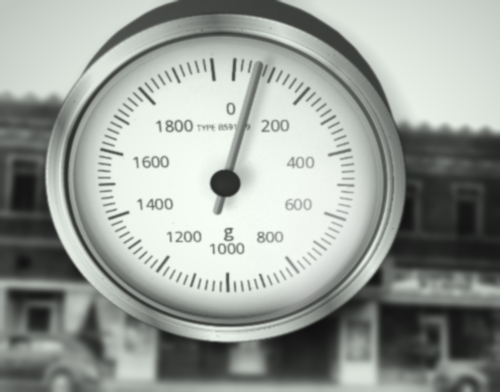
60 g
